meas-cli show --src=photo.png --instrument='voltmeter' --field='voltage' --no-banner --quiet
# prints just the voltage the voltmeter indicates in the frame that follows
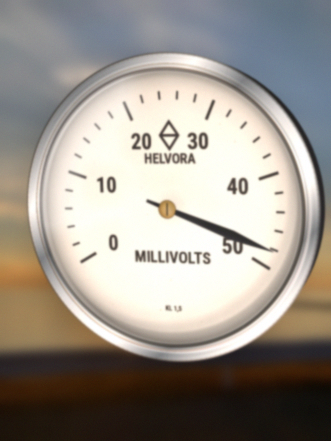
48 mV
